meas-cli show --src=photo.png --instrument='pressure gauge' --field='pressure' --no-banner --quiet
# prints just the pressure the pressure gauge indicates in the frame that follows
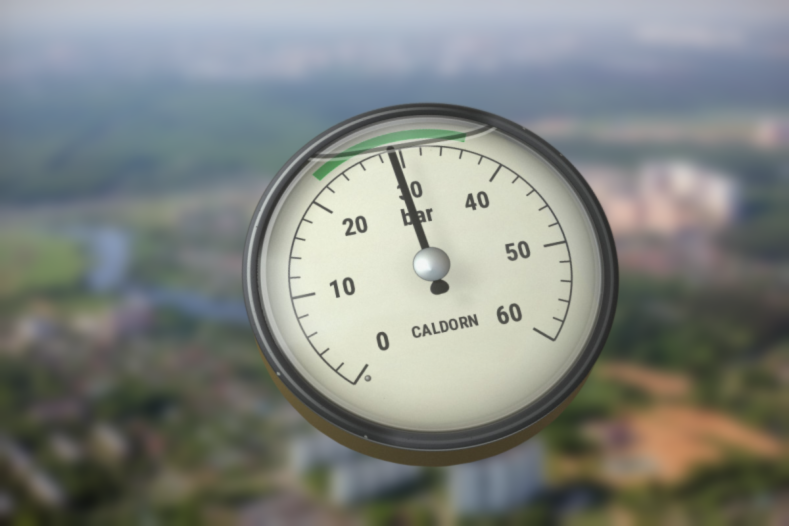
29 bar
